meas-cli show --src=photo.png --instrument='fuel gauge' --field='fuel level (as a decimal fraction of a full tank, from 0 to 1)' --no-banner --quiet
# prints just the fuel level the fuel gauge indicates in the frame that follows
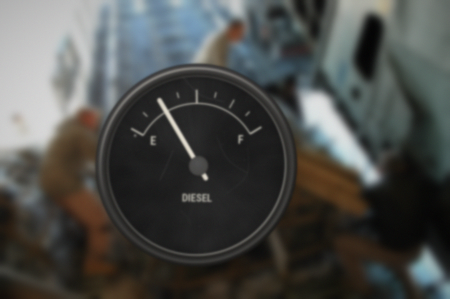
0.25
